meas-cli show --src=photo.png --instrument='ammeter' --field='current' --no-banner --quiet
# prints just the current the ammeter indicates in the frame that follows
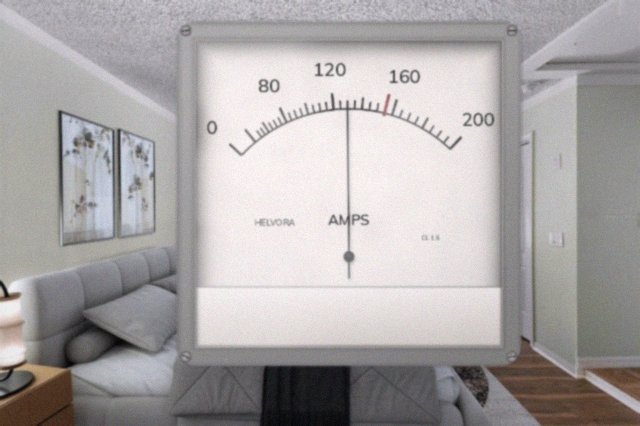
130 A
